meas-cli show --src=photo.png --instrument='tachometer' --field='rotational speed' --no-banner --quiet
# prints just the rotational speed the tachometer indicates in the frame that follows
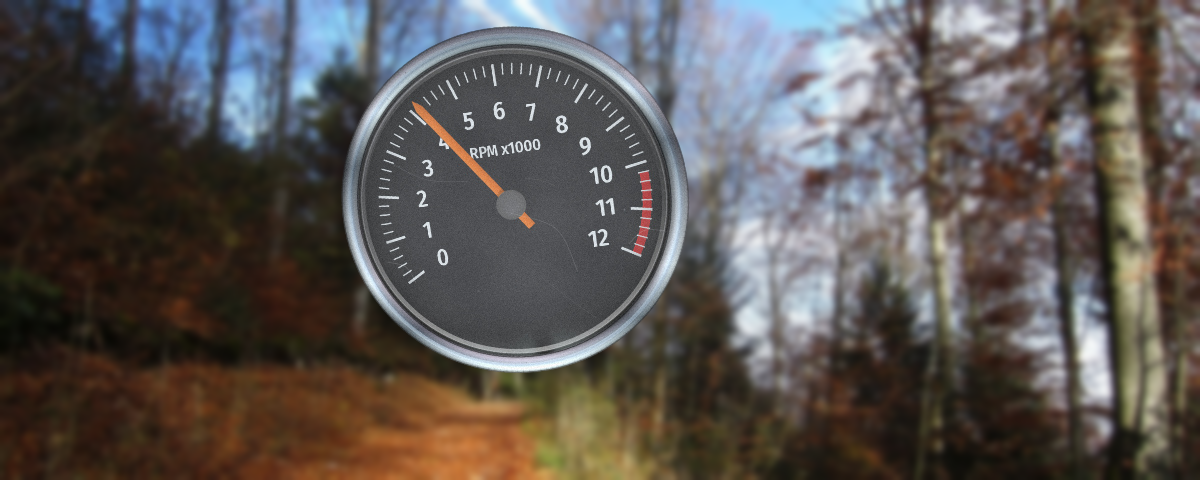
4200 rpm
